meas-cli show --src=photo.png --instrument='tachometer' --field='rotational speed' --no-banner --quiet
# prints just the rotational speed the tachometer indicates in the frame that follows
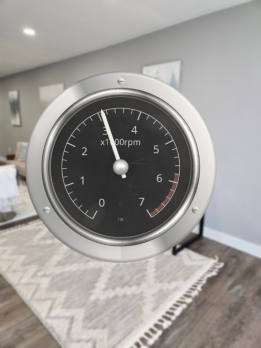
3100 rpm
